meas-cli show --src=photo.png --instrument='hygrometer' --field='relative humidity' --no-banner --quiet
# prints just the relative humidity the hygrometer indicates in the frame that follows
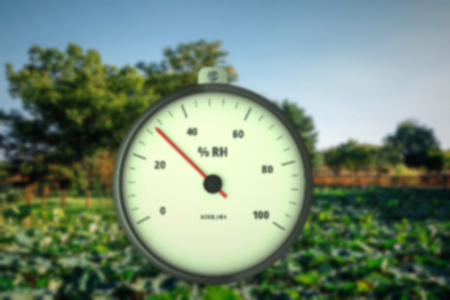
30 %
